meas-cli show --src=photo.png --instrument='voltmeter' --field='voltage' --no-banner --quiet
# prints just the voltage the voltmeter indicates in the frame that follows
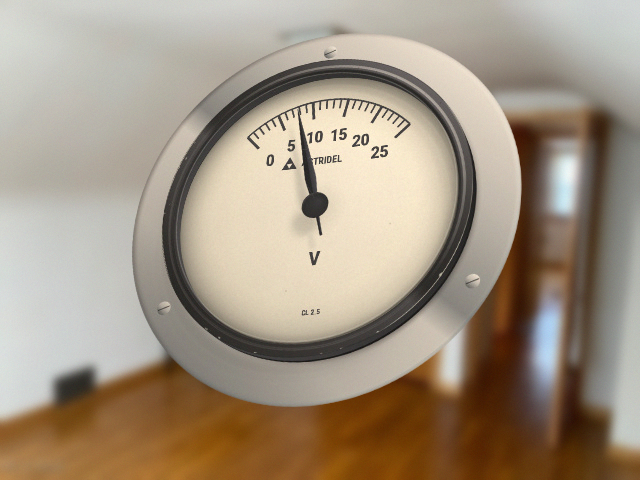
8 V
